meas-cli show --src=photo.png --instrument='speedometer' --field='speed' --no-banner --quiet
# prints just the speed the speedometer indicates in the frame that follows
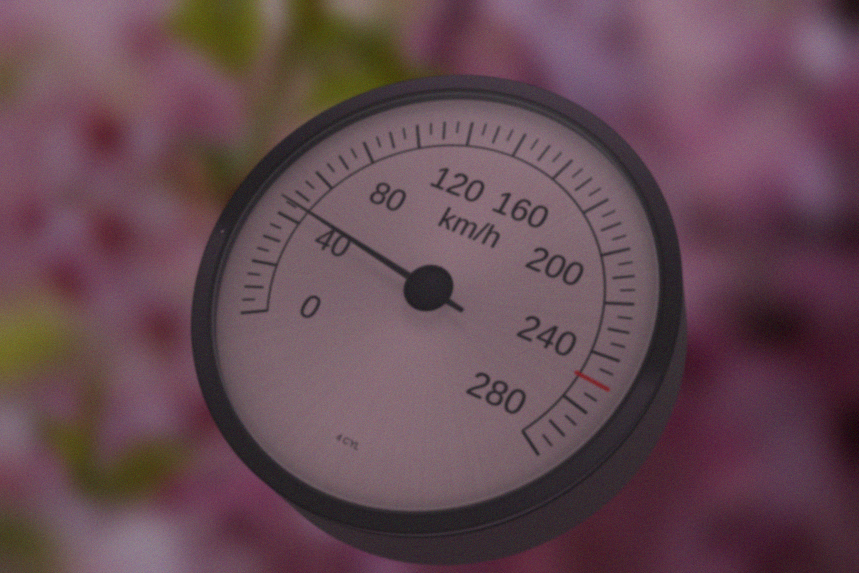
45 km/h
